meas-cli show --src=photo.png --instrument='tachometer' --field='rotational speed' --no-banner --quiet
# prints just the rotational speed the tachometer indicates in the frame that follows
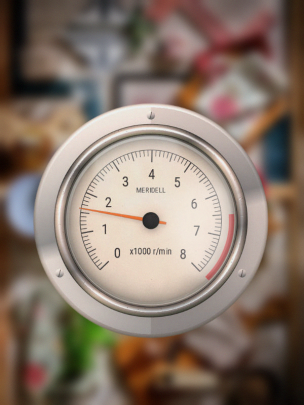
1600 rpm
